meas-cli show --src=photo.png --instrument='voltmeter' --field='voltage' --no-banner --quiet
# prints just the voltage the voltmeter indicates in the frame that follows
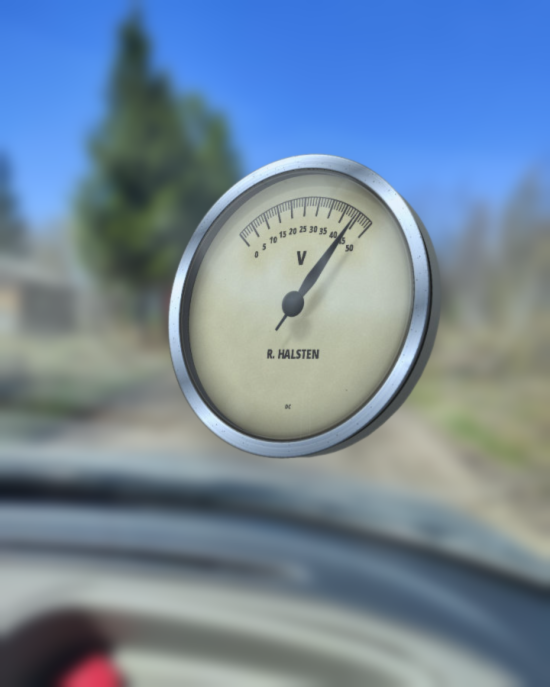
45 V
